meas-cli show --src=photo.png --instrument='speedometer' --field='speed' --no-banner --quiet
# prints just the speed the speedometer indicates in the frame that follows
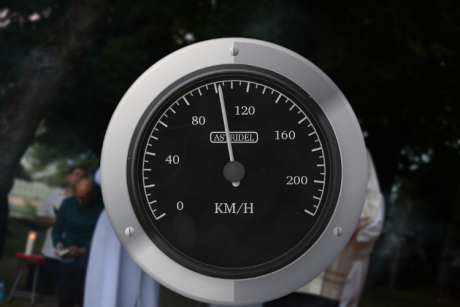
102.5 km/h
